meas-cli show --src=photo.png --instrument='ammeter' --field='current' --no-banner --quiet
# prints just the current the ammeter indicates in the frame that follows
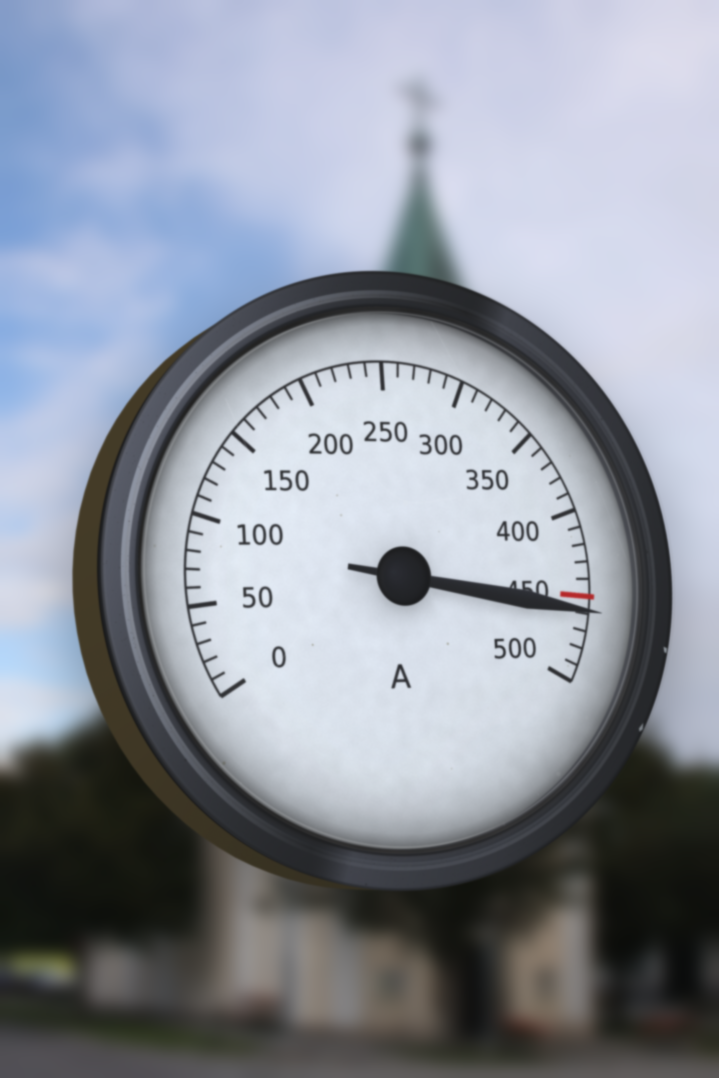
460 A
